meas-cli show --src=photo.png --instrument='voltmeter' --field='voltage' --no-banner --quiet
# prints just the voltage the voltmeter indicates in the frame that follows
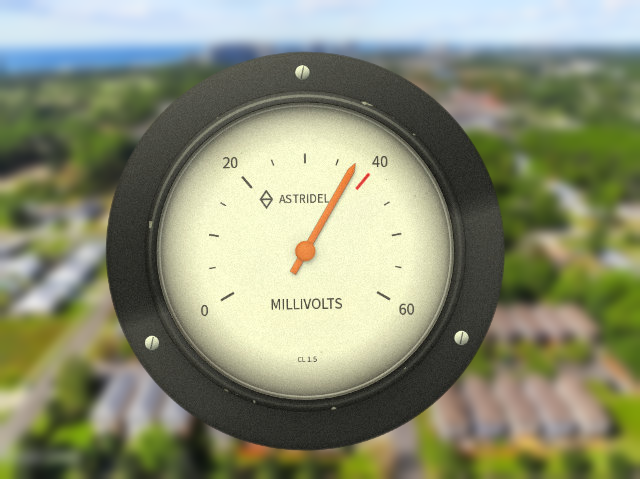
37.5 mV
